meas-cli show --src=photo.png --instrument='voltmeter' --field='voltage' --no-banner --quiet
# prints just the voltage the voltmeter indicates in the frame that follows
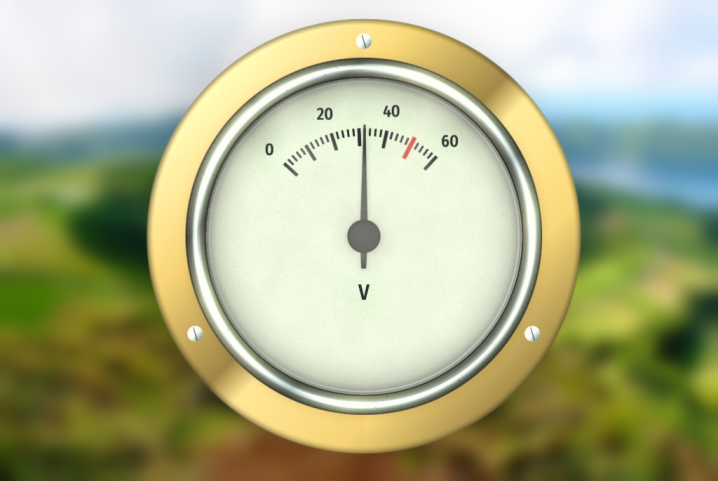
32 V
